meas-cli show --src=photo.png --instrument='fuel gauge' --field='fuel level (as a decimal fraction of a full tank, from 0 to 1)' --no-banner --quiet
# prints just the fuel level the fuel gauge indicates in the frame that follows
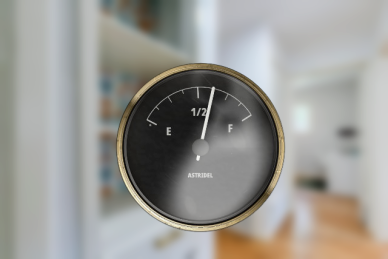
0.625
